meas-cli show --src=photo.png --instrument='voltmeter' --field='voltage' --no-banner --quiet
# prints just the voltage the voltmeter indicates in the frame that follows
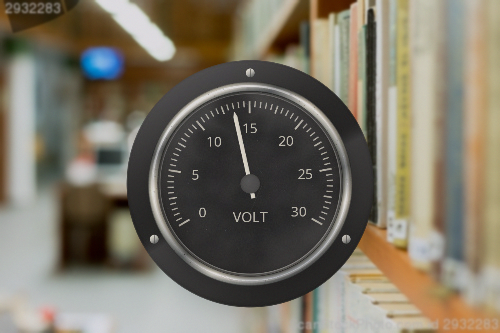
13.5 V
